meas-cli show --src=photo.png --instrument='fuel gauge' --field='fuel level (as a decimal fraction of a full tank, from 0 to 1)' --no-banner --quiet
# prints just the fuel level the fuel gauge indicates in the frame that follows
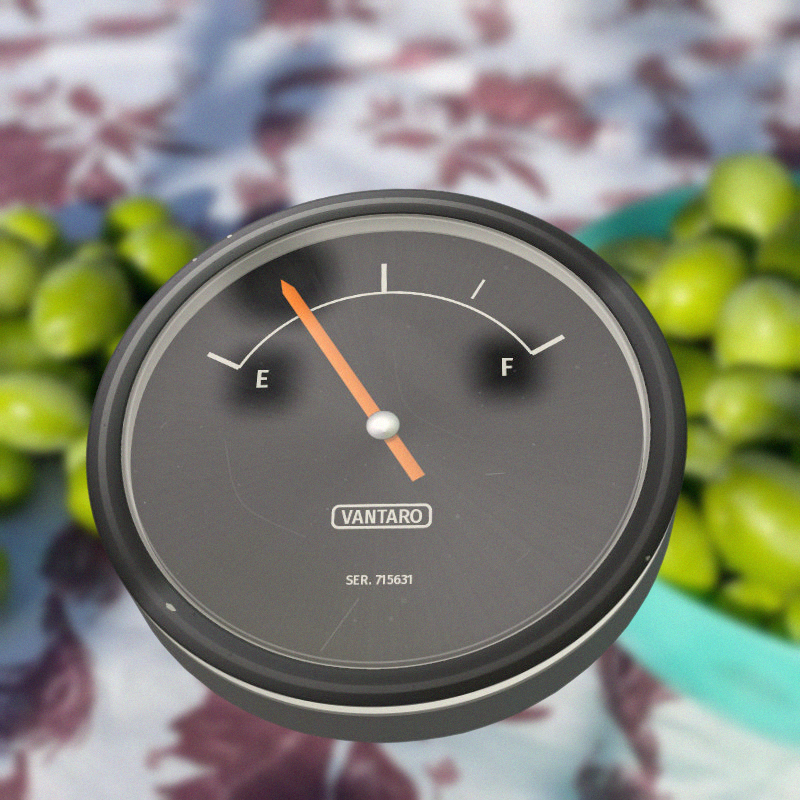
0.25
